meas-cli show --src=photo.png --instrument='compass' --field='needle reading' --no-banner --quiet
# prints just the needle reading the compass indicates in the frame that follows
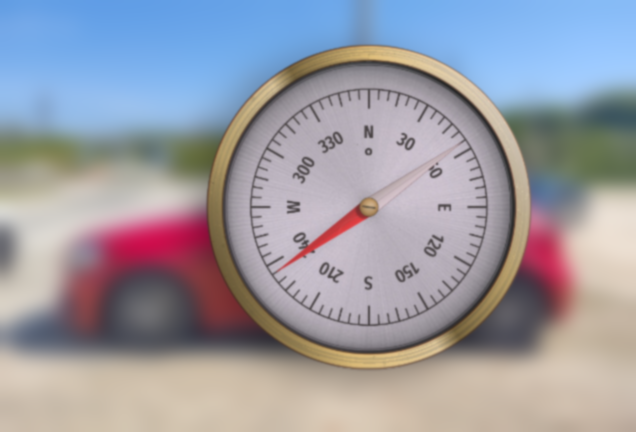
235 °
